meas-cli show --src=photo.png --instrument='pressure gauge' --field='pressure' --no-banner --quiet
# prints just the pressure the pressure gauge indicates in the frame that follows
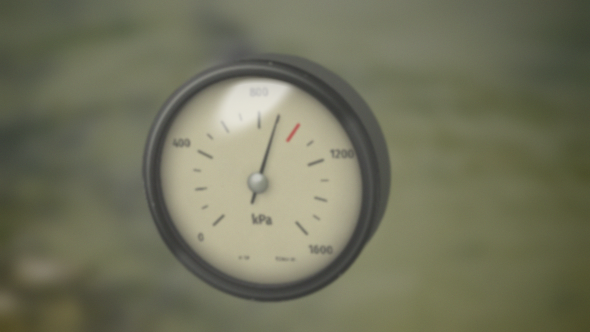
900 kPa
